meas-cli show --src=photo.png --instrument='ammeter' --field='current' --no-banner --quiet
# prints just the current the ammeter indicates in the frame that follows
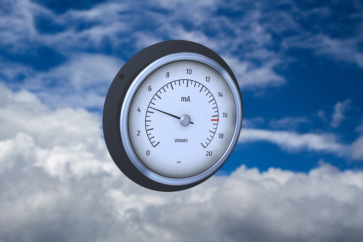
4.5 mA
